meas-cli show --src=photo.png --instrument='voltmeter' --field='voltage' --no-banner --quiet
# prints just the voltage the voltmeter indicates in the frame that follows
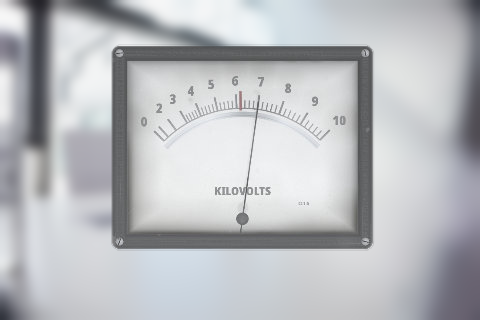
7 kV
